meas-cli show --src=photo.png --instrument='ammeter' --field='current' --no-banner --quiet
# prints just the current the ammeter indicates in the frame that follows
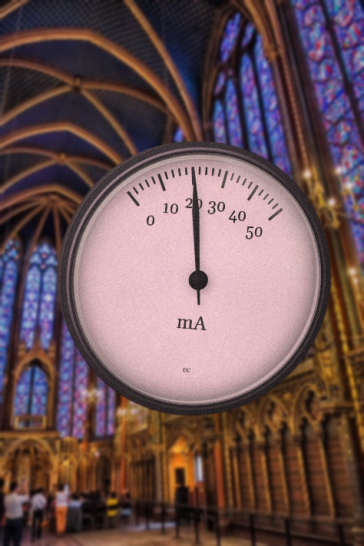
20 mA
